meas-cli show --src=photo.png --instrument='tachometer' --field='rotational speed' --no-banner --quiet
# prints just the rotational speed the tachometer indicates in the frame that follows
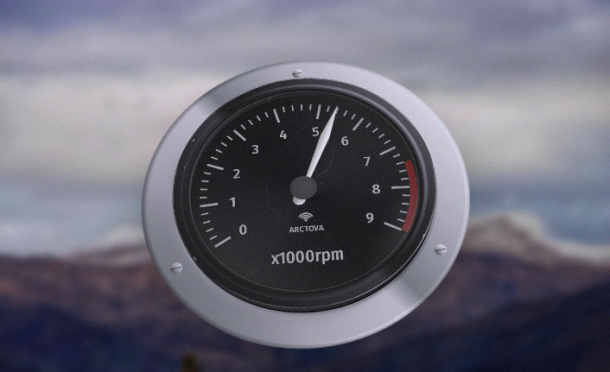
5400 rpm
